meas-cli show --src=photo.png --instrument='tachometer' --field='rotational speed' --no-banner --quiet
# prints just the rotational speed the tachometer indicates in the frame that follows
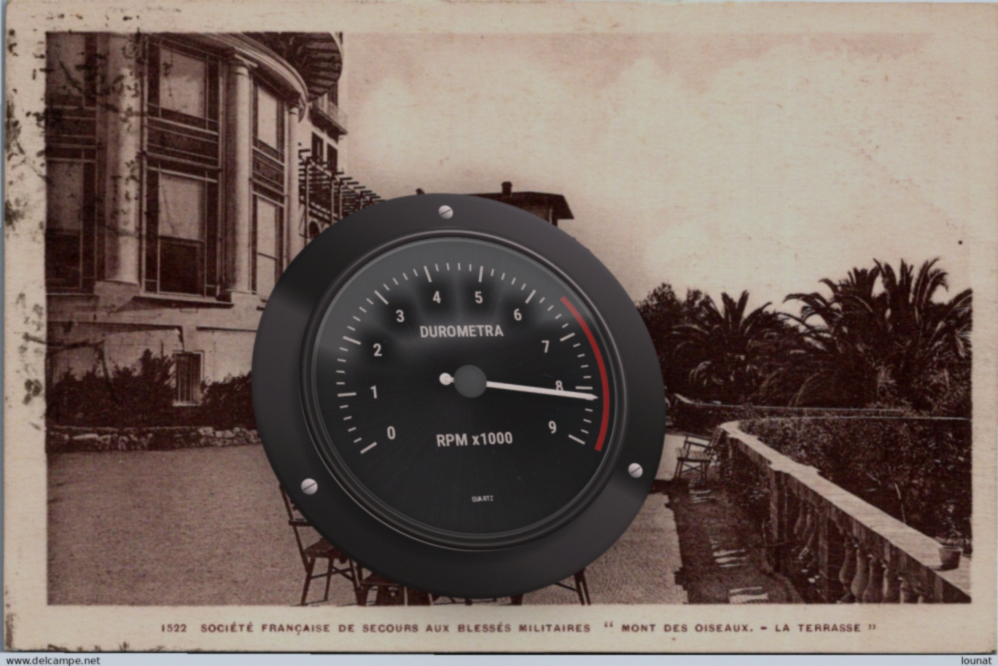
8200 rpm
